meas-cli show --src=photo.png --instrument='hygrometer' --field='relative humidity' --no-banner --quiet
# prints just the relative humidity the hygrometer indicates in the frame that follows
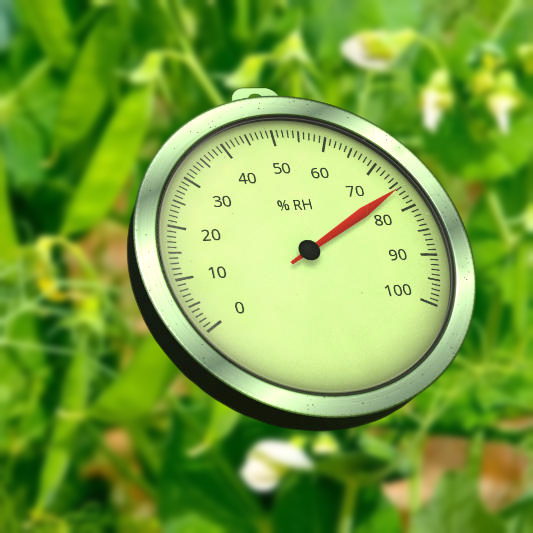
76 %
